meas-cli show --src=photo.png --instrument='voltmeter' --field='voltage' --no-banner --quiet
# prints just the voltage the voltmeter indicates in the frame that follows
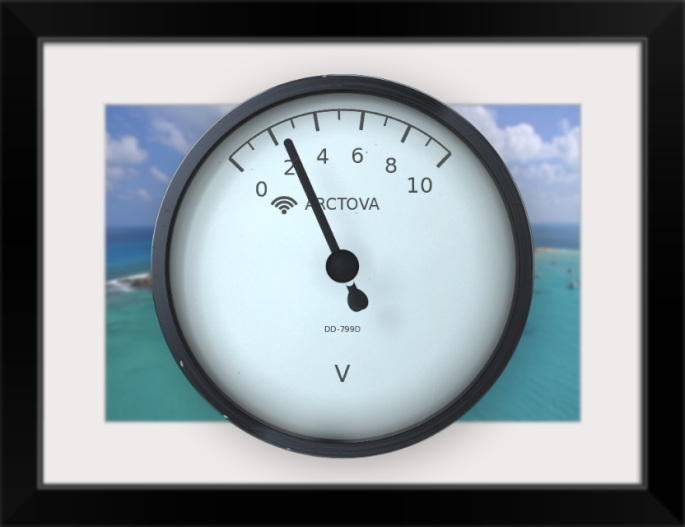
2.5 V
